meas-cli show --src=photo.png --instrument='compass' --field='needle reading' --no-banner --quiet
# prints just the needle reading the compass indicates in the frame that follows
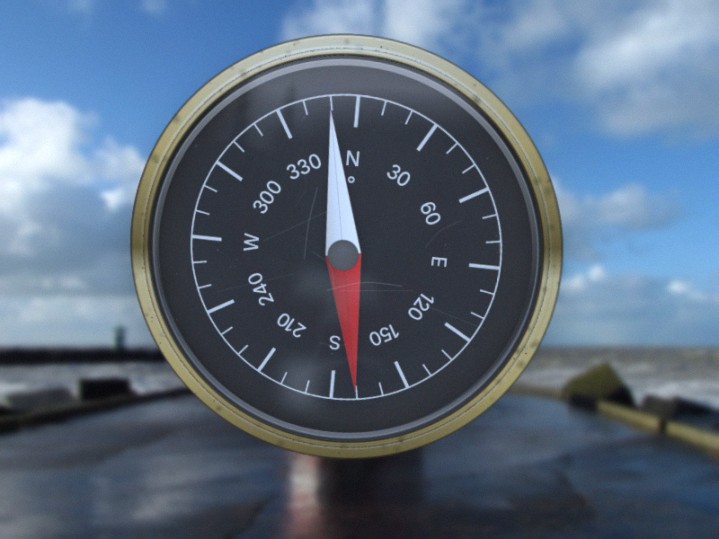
170 °
